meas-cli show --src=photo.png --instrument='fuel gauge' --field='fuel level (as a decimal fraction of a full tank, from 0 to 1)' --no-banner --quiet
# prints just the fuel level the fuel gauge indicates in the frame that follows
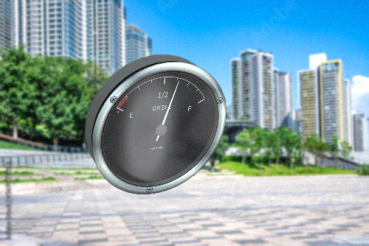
0.625
